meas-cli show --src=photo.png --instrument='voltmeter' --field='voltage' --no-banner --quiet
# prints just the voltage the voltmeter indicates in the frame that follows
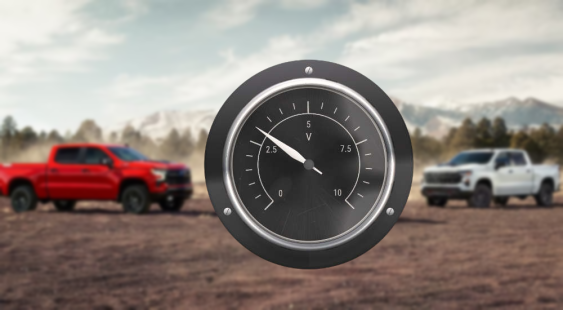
3 V
